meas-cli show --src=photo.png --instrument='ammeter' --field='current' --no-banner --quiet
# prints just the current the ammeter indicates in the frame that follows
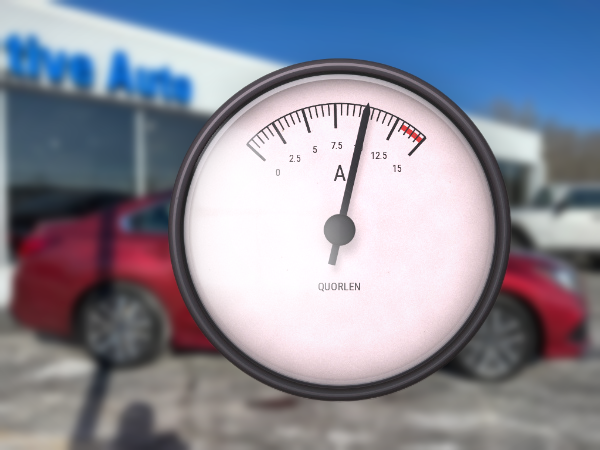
10 A
